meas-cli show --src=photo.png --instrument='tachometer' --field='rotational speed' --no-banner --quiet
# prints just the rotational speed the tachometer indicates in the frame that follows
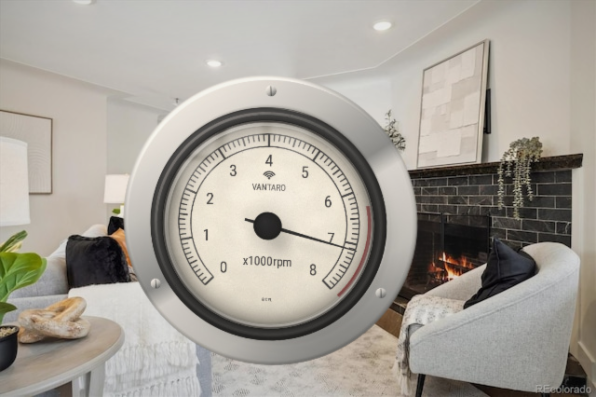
7100 rpm
